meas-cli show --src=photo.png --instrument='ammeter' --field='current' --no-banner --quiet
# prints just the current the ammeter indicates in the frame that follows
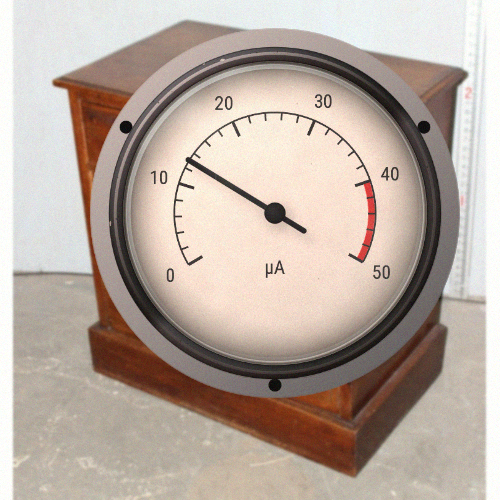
13 µA
